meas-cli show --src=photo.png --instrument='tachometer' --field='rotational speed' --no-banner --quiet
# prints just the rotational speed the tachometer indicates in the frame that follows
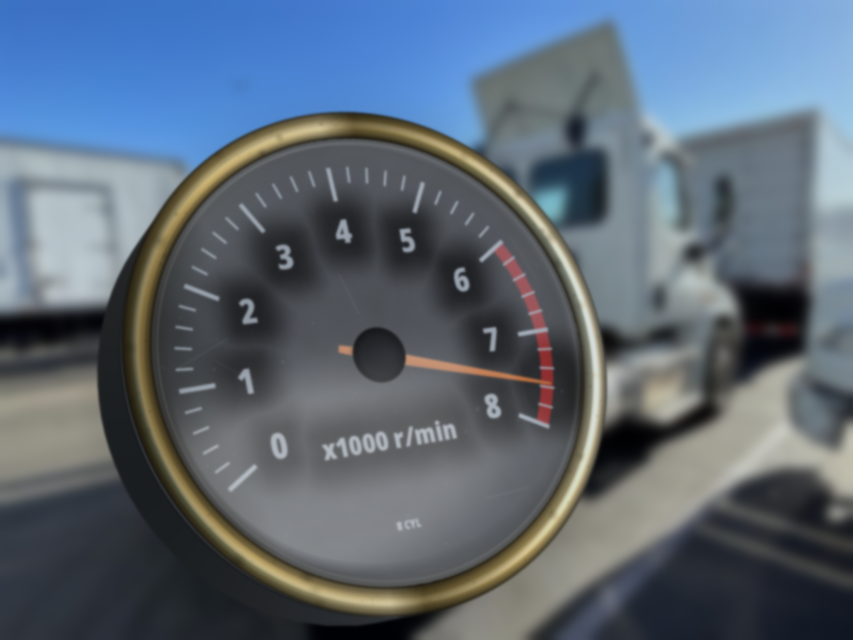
7600 rpm
